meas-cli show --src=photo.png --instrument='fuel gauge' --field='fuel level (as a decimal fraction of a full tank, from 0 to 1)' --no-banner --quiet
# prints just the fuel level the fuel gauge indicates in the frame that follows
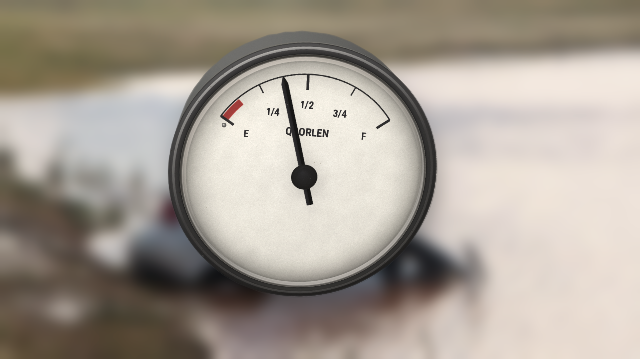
0.375
